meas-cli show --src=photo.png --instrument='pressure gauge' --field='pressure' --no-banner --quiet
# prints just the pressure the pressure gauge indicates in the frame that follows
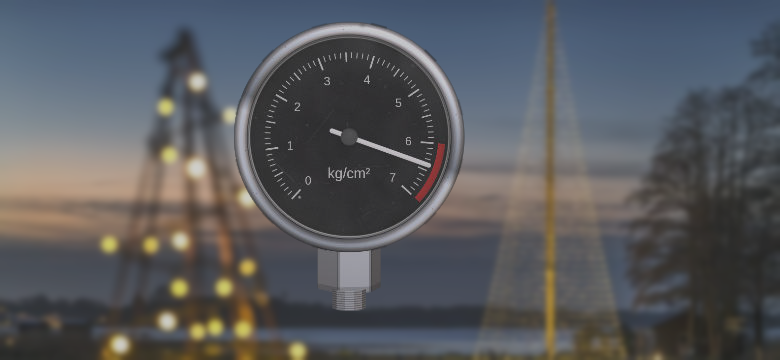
6.4 kg/cm²
